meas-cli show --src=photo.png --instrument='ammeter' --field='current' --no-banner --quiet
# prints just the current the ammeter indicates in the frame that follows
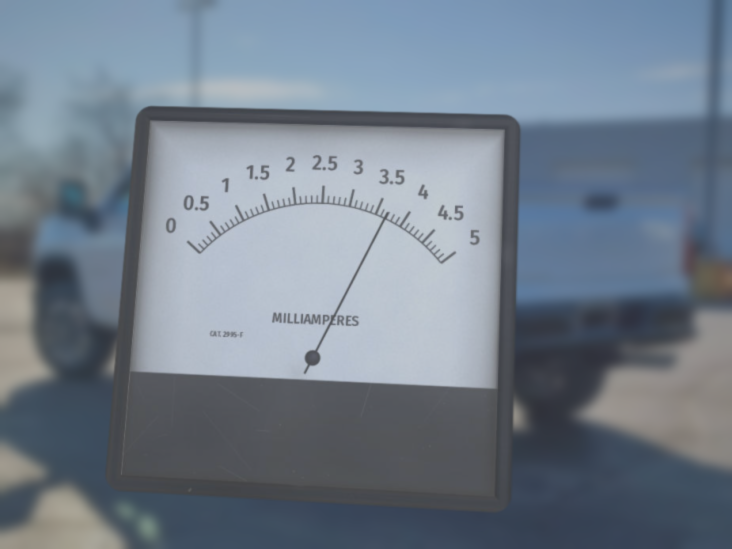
3.7 mA
